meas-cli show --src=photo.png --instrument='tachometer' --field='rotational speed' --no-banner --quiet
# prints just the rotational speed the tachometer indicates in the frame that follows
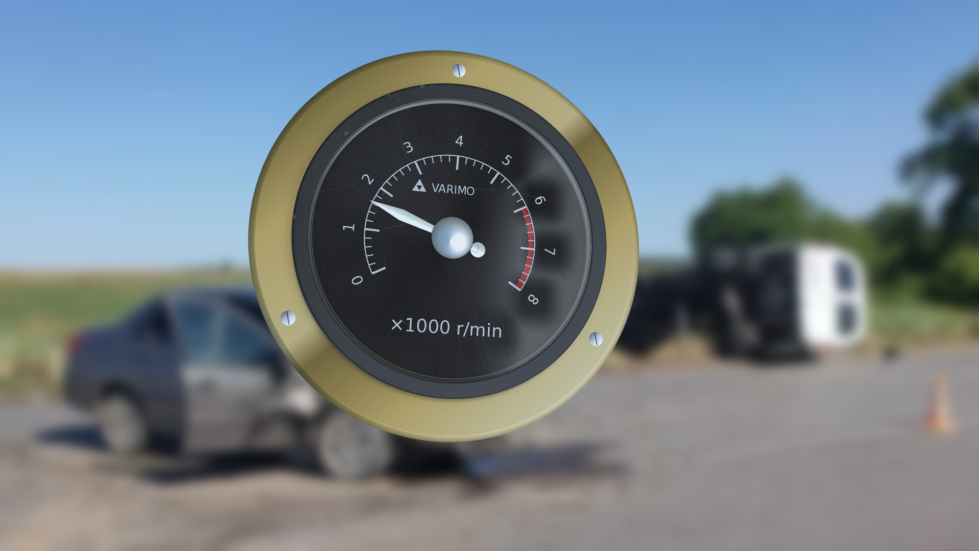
1600 rpm
